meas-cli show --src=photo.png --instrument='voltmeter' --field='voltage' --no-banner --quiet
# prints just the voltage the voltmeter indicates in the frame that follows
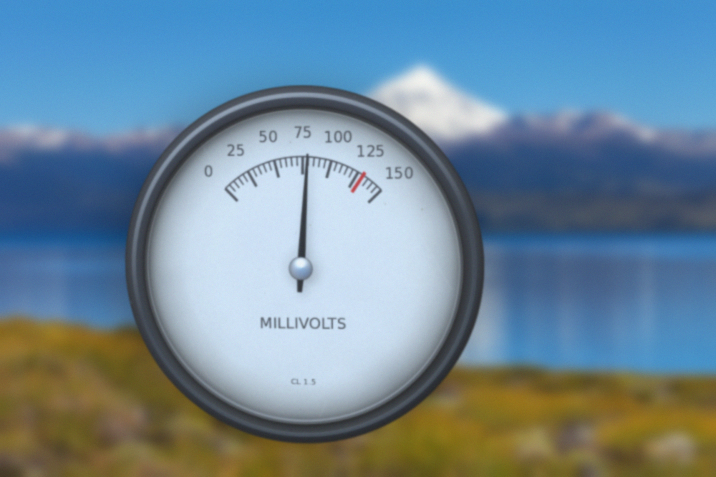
80 mV
